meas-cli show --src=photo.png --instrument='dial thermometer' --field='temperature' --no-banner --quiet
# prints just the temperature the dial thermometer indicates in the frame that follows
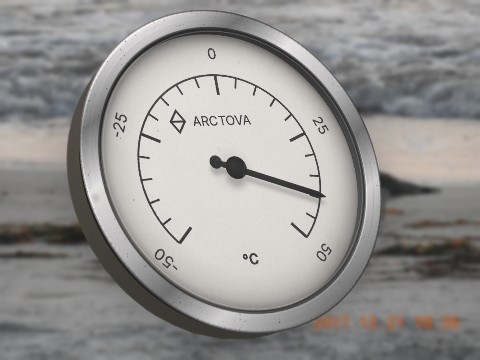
40 °C
